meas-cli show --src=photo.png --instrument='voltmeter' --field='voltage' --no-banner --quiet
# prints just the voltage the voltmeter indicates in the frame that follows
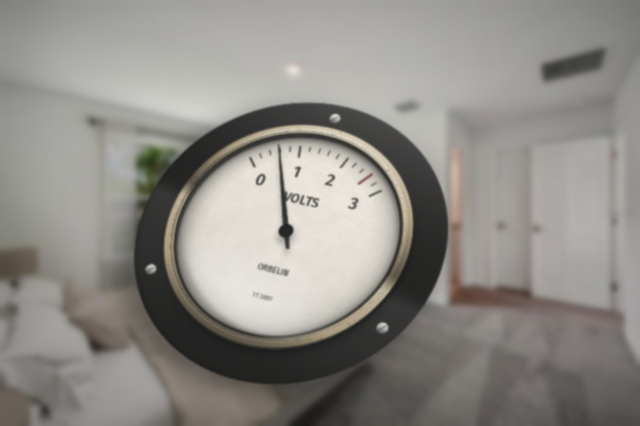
0.6 V
